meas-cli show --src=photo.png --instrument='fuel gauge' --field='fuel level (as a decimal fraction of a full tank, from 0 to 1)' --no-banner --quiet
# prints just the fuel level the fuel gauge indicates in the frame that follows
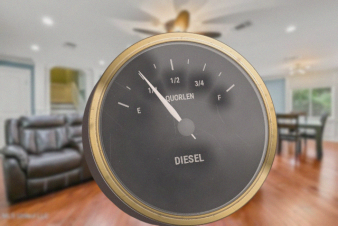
0.25
